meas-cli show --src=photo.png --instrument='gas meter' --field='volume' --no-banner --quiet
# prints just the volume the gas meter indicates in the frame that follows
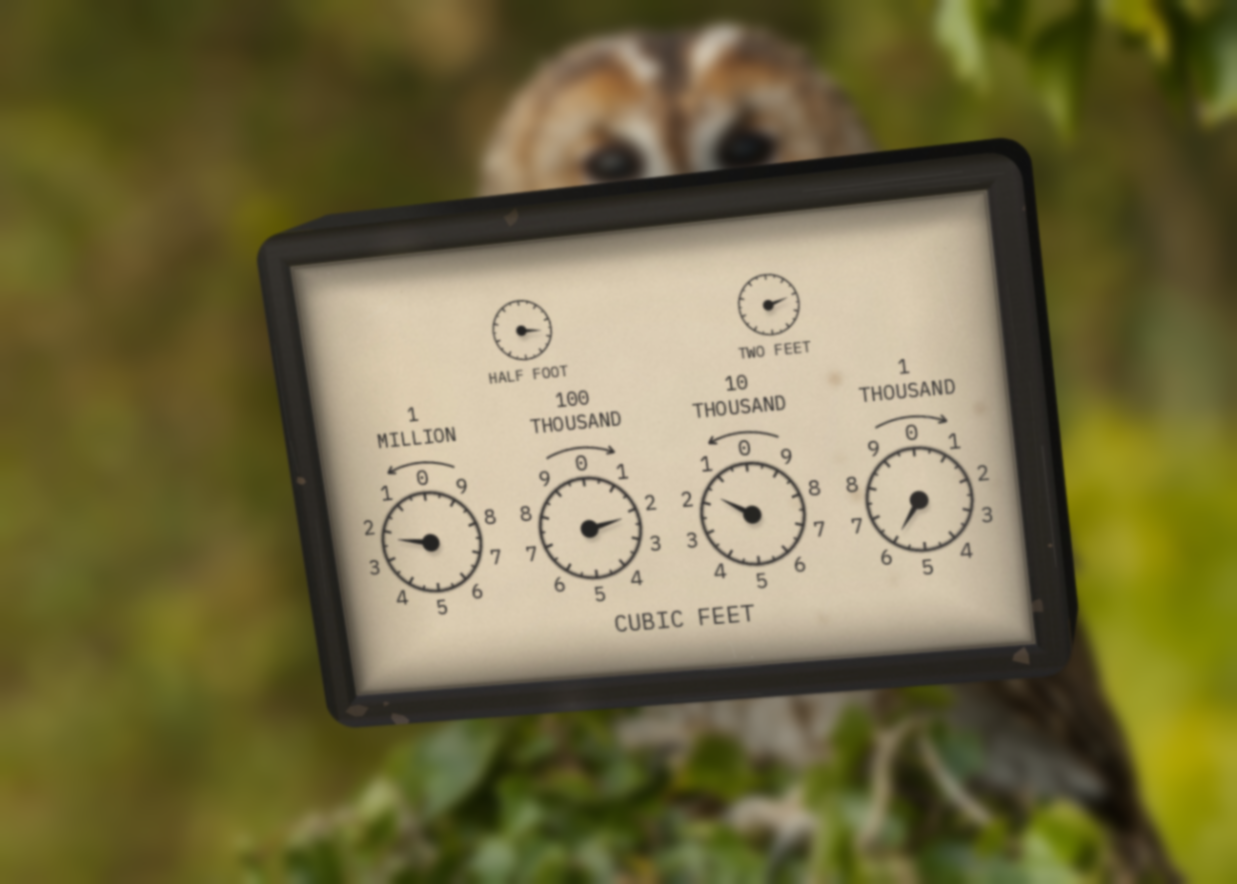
221600 ft³
